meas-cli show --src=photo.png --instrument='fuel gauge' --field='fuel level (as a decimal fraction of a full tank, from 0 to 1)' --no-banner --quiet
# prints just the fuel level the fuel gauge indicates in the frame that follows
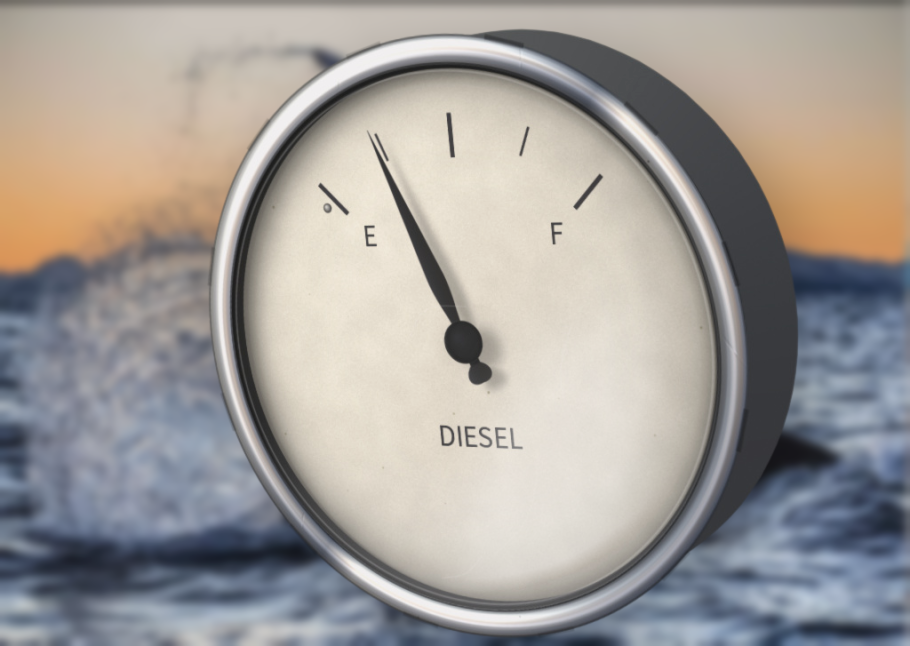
0.25
